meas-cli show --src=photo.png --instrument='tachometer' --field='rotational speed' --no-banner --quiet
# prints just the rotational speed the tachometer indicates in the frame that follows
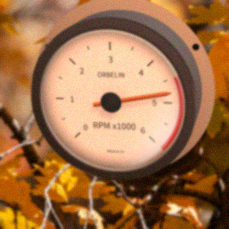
4750 rpm
